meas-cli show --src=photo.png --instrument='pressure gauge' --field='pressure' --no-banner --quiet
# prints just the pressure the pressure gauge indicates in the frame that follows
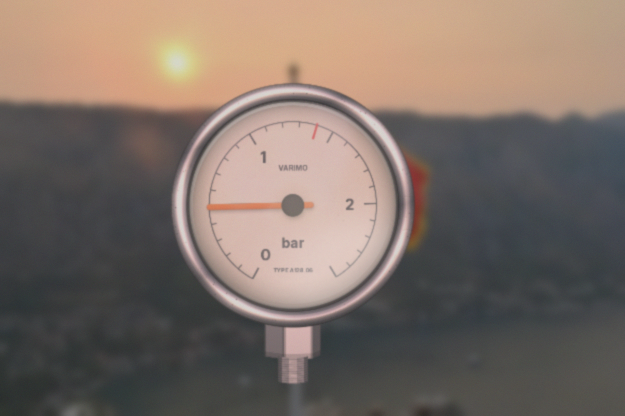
0.5 bar
